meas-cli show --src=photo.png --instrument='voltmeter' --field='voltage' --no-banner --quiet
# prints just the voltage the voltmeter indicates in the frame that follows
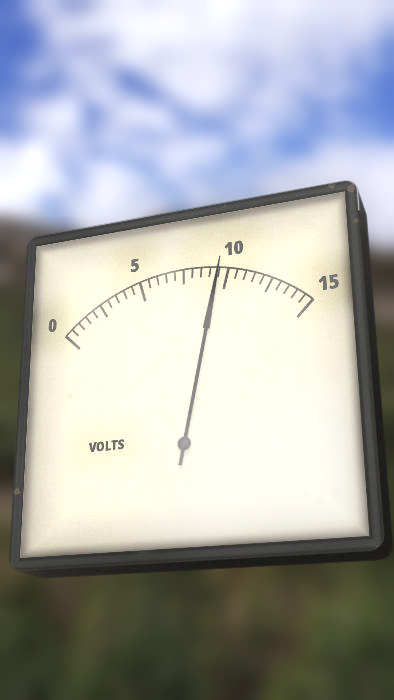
9.5 V
